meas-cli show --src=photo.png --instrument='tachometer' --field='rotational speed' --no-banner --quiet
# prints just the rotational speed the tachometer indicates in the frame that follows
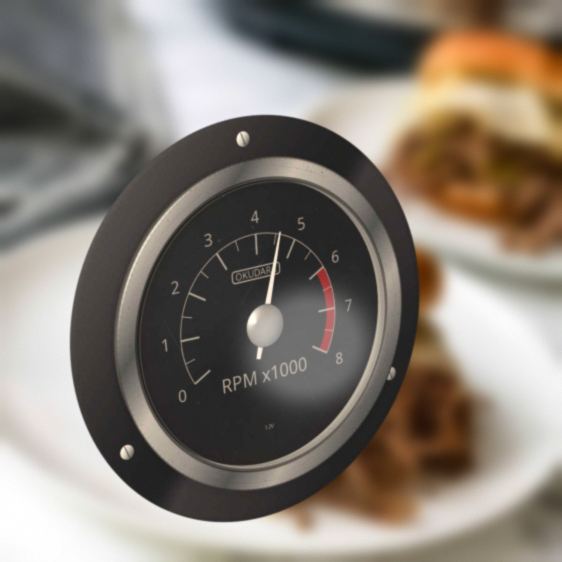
4500 rpm
